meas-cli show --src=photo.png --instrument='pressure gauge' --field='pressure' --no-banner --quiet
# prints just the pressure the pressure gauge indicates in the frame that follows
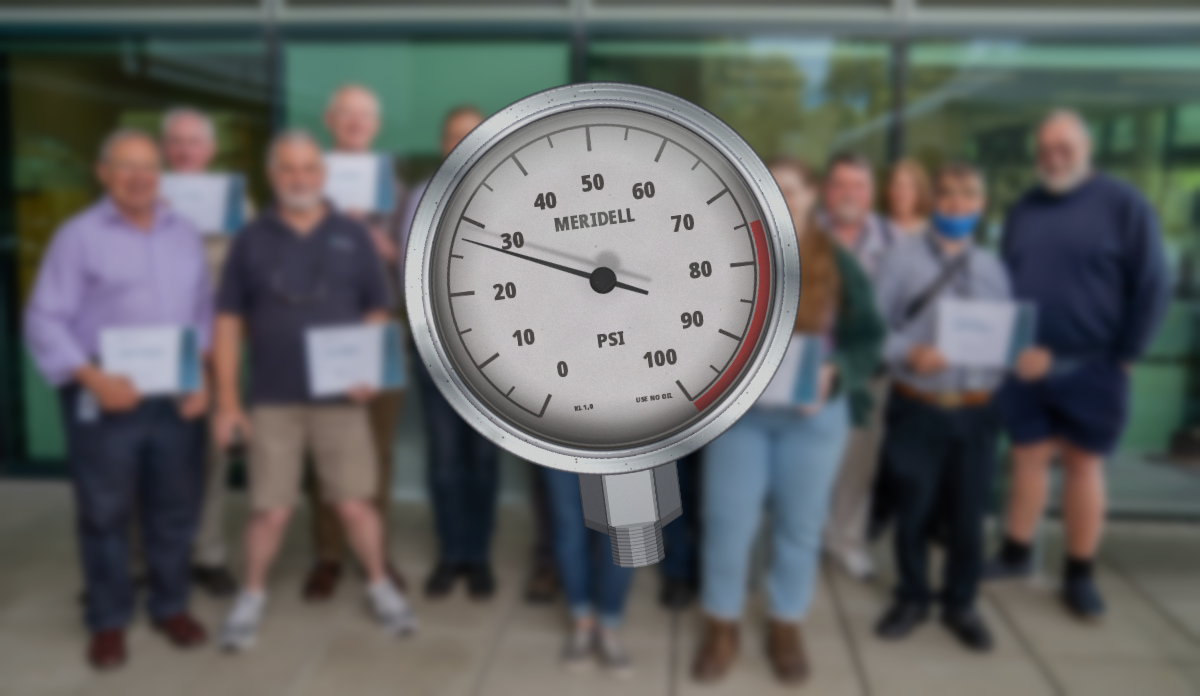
27.5 psi
